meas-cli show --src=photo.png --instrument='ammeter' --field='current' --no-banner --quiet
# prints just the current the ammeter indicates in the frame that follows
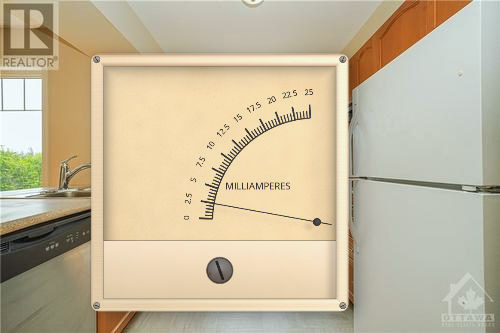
2.5 mA
